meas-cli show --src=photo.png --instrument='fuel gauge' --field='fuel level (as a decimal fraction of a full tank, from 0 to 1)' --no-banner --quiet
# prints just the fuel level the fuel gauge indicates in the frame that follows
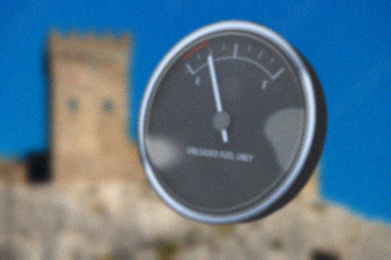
0.25
